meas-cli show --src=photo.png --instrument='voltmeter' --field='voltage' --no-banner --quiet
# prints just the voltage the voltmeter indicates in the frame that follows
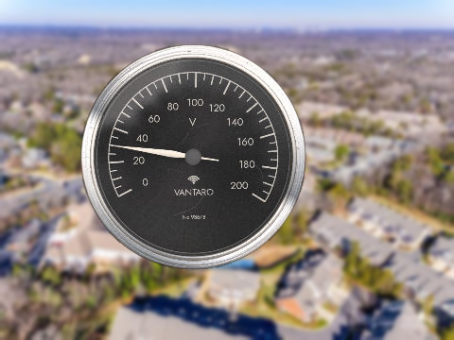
30 V
